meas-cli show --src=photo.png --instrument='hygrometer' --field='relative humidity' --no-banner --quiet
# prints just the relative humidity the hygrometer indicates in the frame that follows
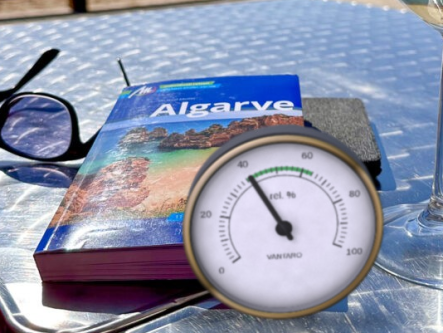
40 %
